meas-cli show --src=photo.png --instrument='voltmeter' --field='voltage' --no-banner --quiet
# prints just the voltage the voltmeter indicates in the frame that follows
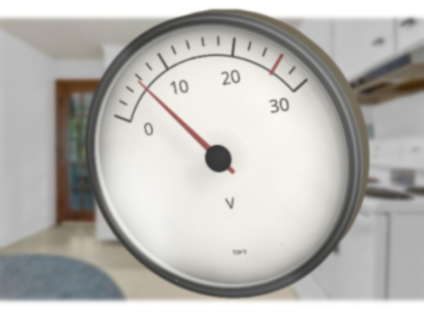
6 V
